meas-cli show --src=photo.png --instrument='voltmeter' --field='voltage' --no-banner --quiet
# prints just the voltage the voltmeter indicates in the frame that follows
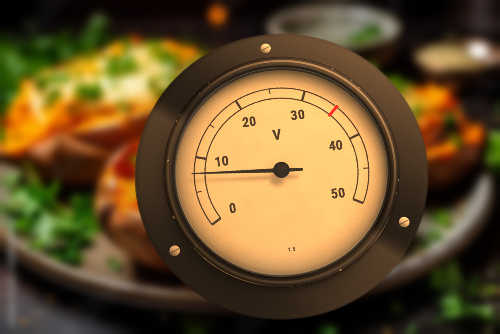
7.5 V
